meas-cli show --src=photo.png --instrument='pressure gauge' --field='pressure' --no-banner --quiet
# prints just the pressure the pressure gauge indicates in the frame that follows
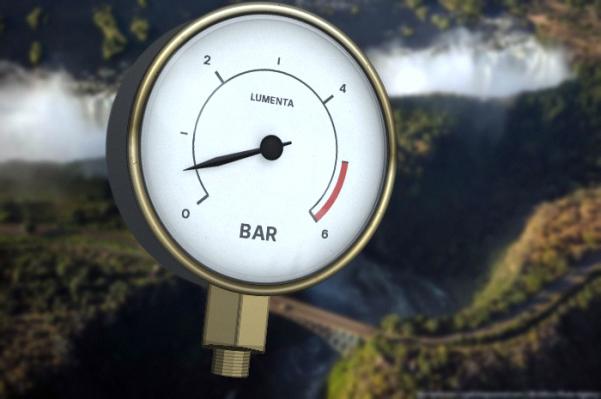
0.5 bar
